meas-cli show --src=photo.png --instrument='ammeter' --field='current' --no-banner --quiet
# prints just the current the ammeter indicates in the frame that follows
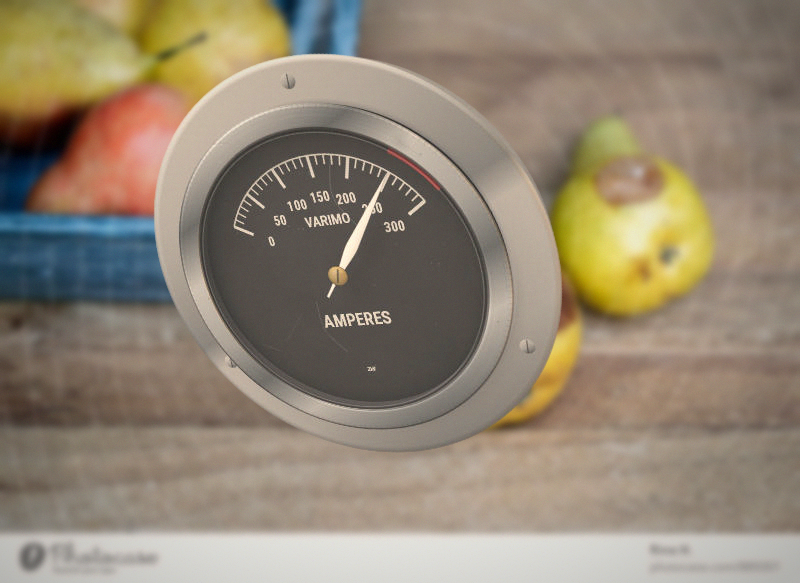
250 A
